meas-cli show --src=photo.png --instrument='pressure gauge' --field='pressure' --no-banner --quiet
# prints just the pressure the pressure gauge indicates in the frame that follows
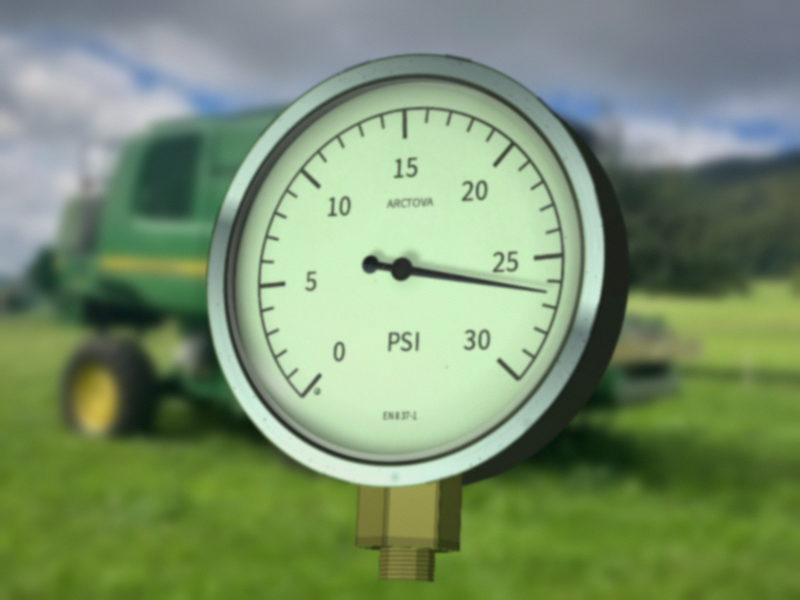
26.5 psi
